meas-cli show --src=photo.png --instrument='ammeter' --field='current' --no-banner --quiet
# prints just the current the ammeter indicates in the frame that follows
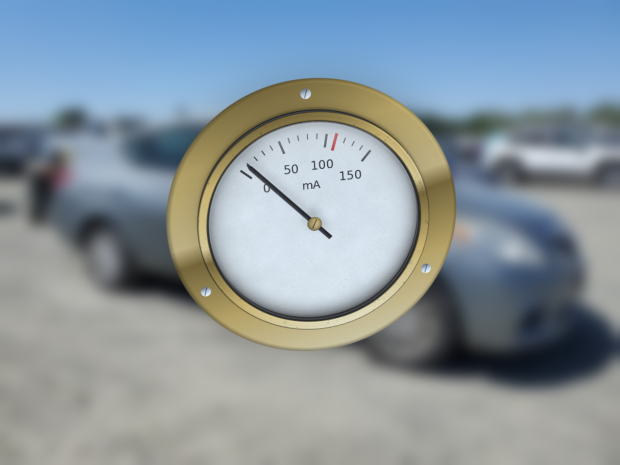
10 mA
